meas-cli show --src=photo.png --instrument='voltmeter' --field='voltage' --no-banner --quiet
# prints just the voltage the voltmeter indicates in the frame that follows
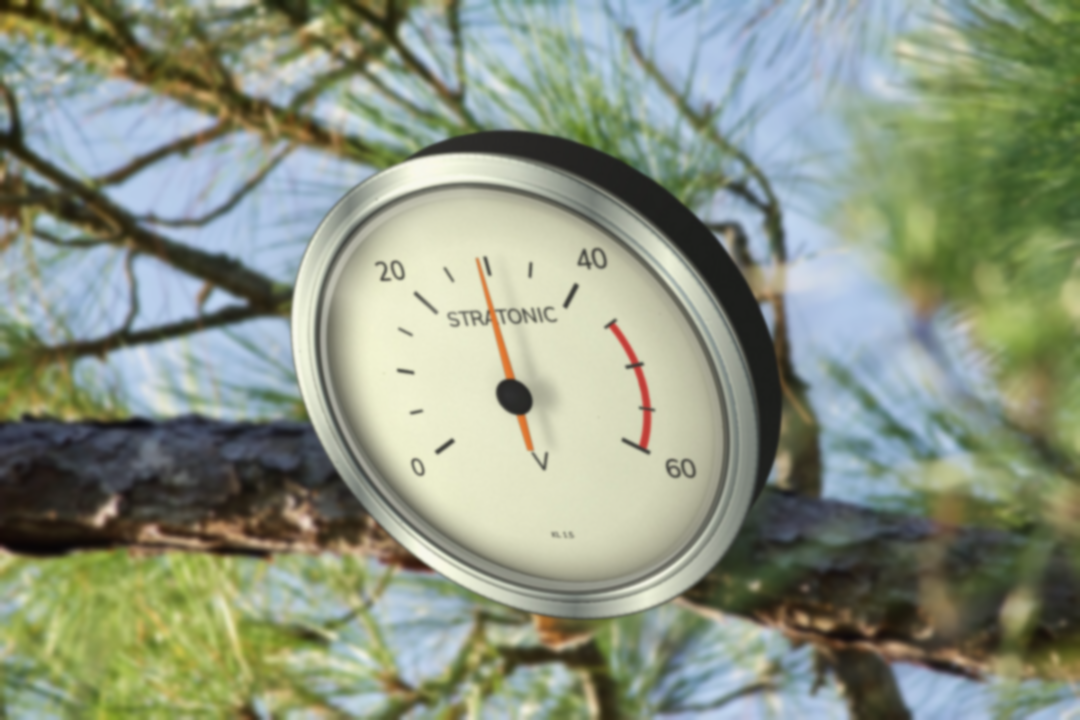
30 V
